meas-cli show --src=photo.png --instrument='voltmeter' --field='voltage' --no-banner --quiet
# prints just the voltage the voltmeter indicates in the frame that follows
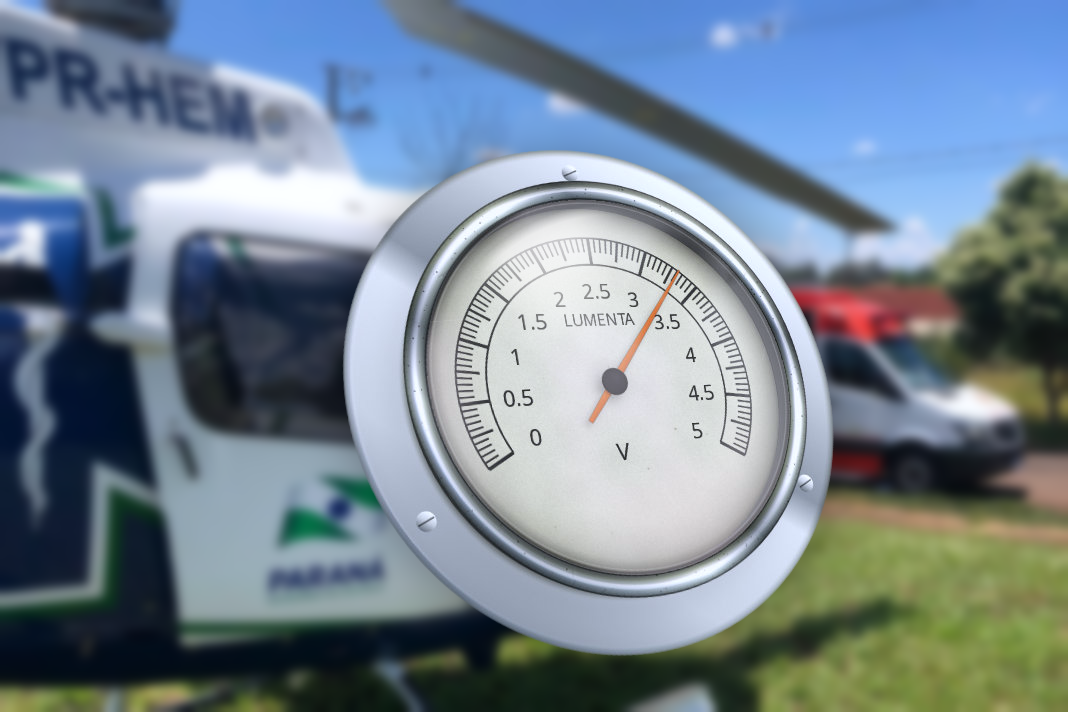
3.3 V
